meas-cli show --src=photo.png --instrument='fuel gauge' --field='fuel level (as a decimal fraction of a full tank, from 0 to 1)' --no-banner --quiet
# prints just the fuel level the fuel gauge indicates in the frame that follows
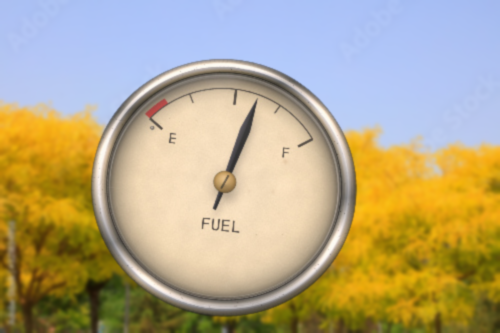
0.625
